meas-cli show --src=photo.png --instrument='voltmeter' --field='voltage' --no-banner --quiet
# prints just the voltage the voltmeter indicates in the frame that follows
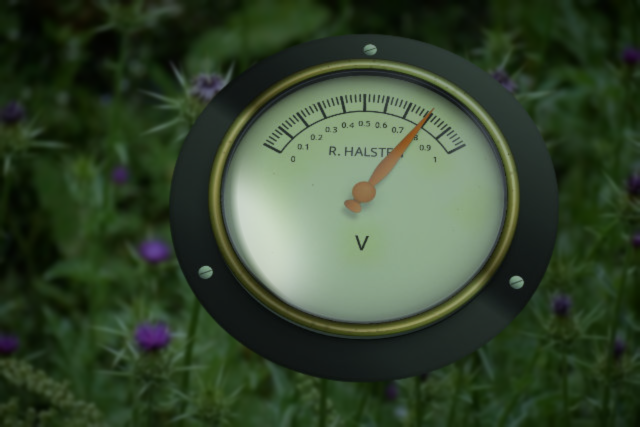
0.8 V
